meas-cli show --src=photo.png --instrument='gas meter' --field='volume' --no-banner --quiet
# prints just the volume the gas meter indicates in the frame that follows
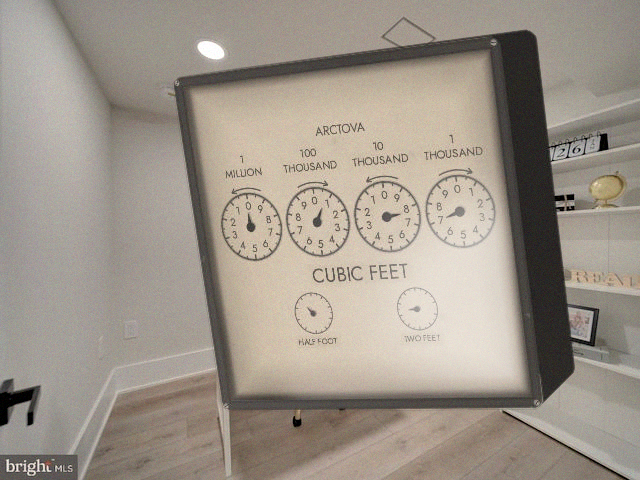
7700 ft³
